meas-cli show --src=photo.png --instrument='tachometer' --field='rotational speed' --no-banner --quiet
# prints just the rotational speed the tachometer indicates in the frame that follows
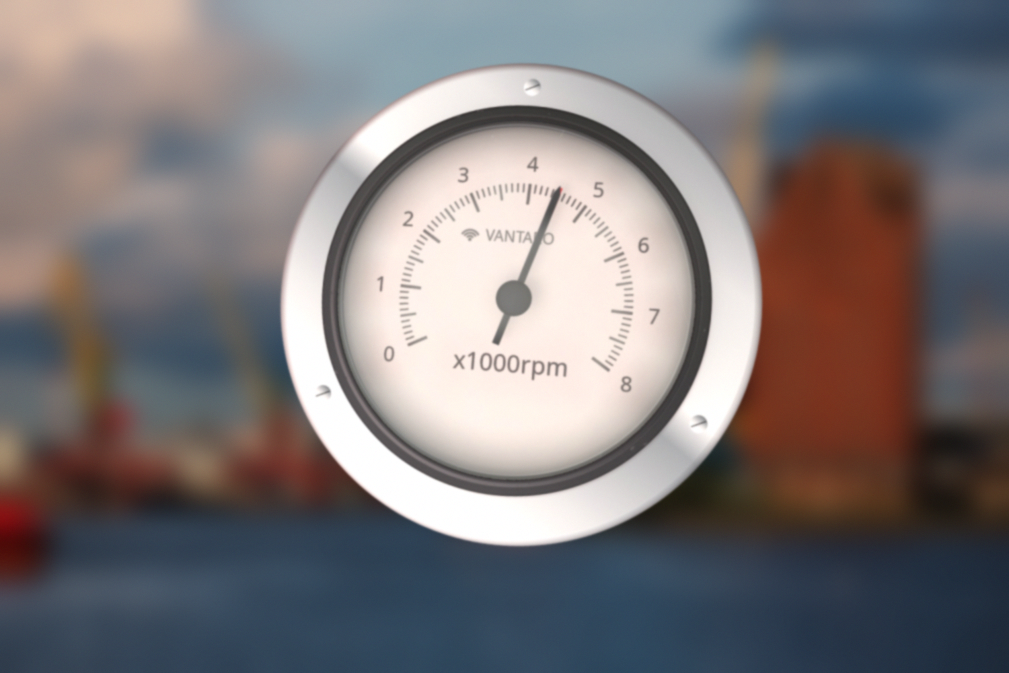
4500 rpm
